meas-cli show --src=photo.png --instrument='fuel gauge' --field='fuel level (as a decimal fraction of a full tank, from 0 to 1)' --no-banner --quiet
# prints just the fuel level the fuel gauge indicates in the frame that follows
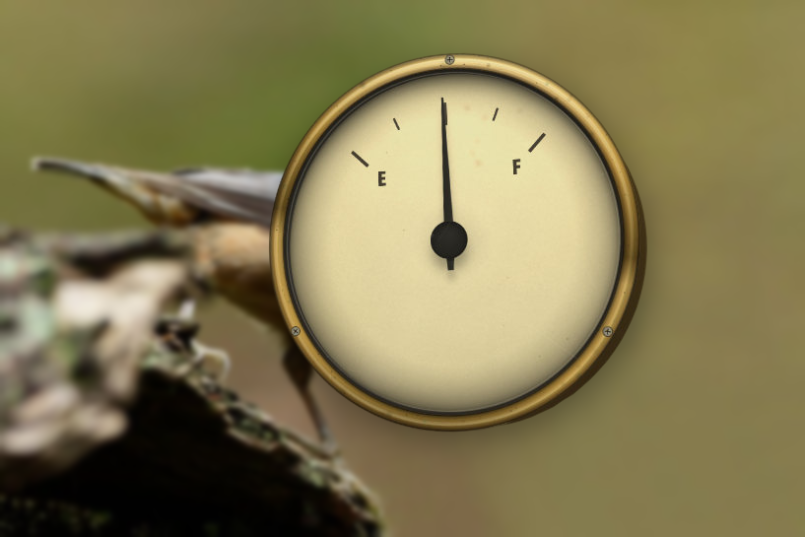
0.5
